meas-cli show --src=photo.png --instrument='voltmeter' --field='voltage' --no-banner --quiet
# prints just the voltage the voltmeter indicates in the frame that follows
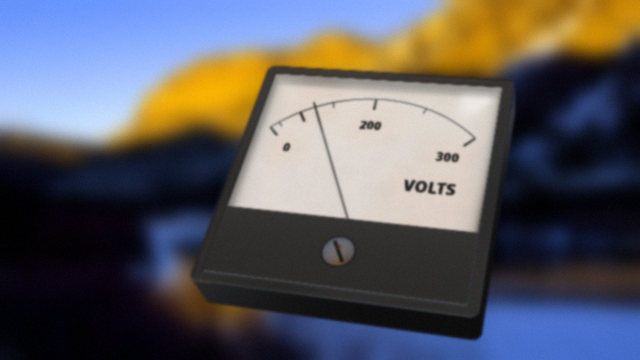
125 V
